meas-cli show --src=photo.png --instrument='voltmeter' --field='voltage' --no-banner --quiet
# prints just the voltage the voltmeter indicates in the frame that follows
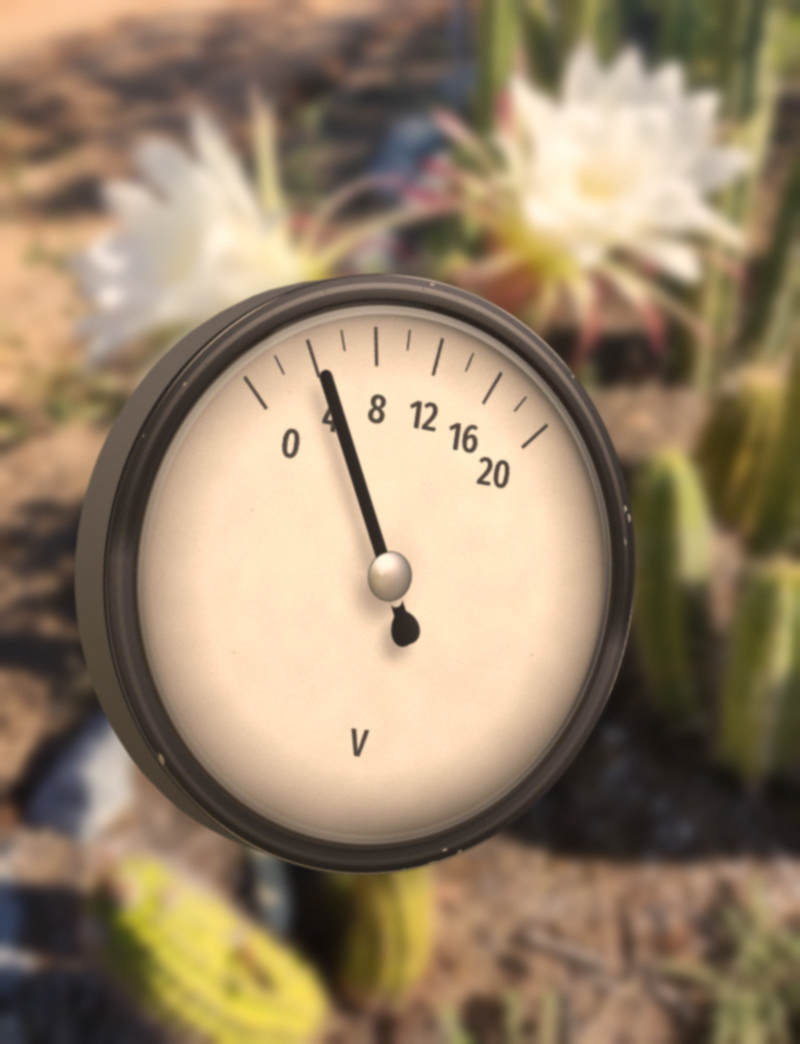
4 V
